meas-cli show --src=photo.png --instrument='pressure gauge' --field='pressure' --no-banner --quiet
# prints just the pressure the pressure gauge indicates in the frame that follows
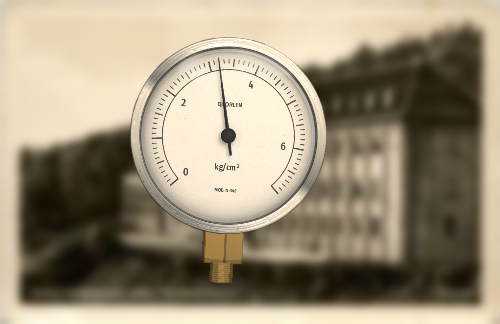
3.2 kg/cm²
